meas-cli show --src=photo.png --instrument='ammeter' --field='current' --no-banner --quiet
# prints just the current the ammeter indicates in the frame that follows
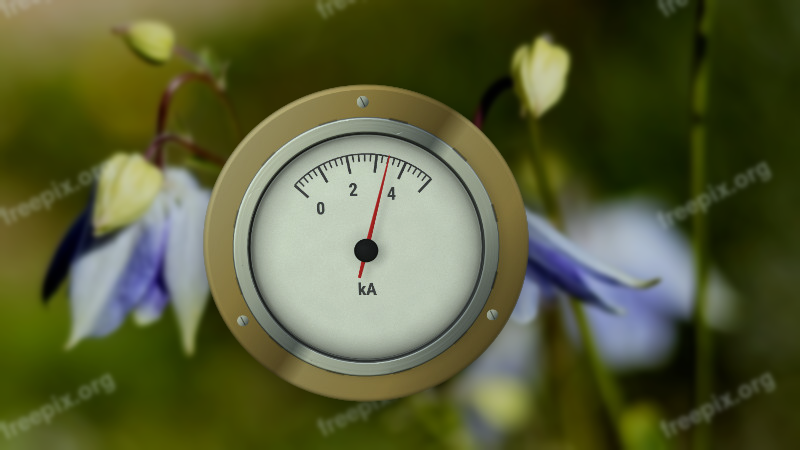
3.4 kA
